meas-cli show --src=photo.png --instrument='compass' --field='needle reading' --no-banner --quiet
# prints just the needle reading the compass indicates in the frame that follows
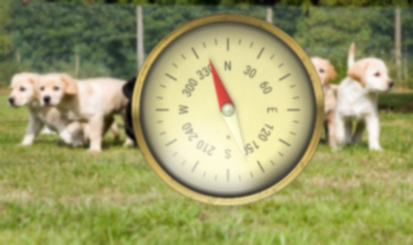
340 °
